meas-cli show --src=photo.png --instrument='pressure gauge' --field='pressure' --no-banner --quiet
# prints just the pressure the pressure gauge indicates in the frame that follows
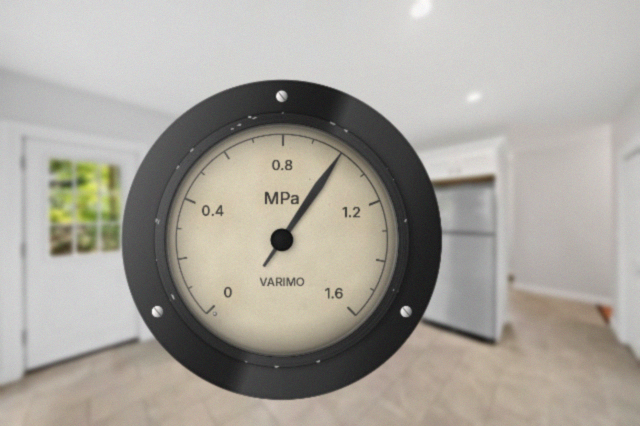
1 MPa
